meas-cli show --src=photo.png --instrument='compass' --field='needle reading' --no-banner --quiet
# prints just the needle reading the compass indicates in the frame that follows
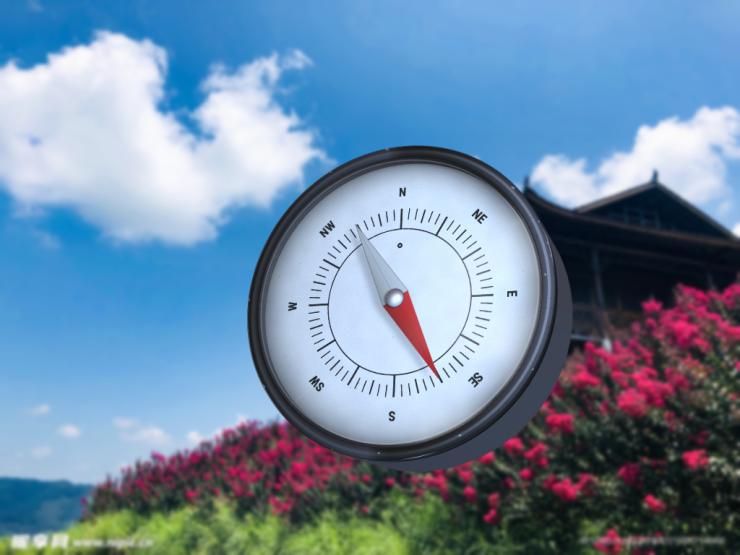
150 °
